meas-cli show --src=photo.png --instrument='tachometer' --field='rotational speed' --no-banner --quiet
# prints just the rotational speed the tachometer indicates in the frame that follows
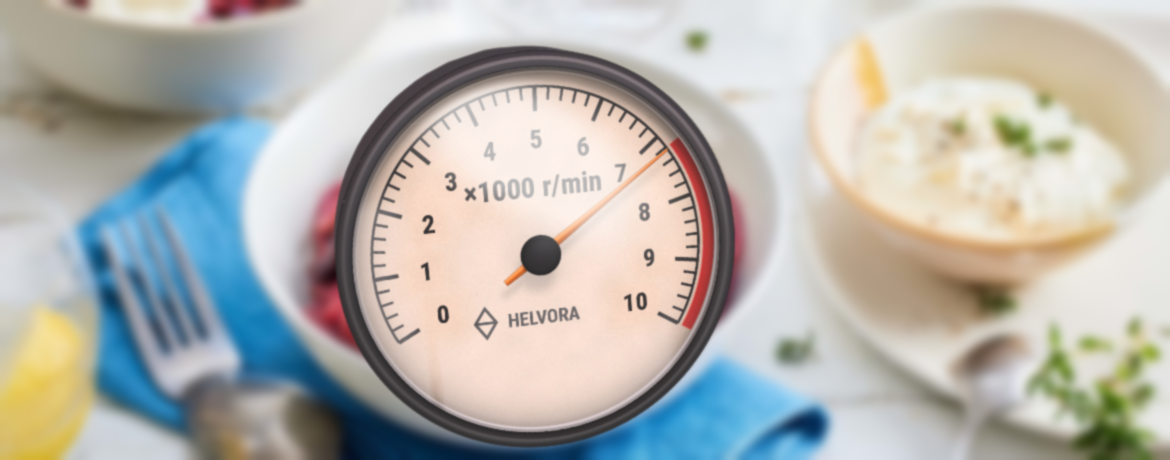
7200 rpm
